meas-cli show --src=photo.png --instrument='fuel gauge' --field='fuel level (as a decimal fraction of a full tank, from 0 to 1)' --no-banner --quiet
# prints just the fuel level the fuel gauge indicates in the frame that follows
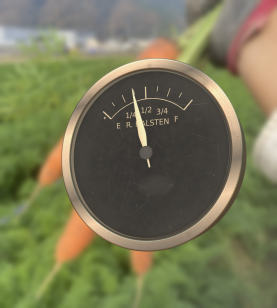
0.375
